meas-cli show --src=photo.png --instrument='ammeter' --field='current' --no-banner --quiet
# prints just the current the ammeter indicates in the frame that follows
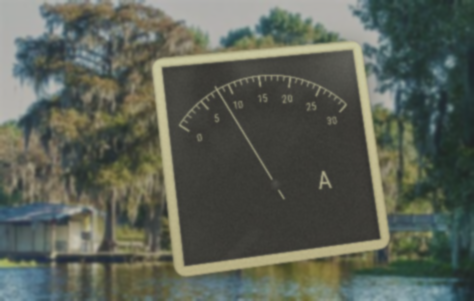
8 A
